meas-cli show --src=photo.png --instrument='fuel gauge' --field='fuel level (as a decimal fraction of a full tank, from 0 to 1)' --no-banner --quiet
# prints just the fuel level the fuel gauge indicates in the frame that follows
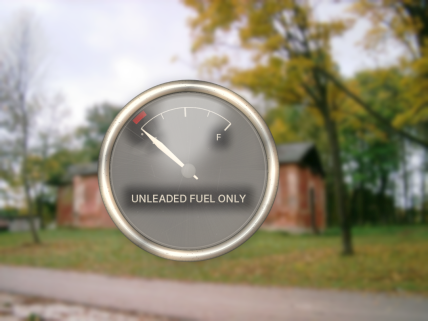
0
